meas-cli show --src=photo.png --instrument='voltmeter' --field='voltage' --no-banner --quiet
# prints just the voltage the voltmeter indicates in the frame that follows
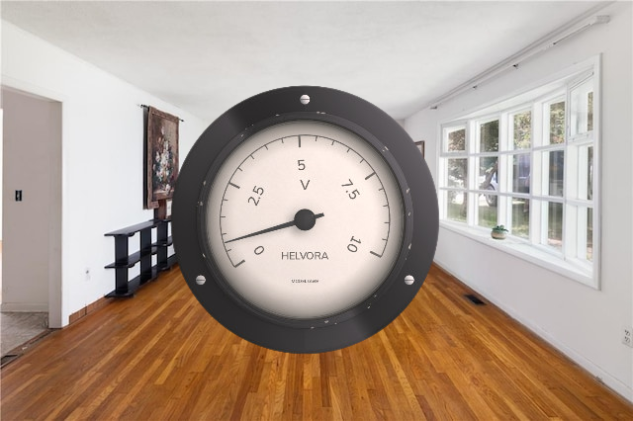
0.75 V
